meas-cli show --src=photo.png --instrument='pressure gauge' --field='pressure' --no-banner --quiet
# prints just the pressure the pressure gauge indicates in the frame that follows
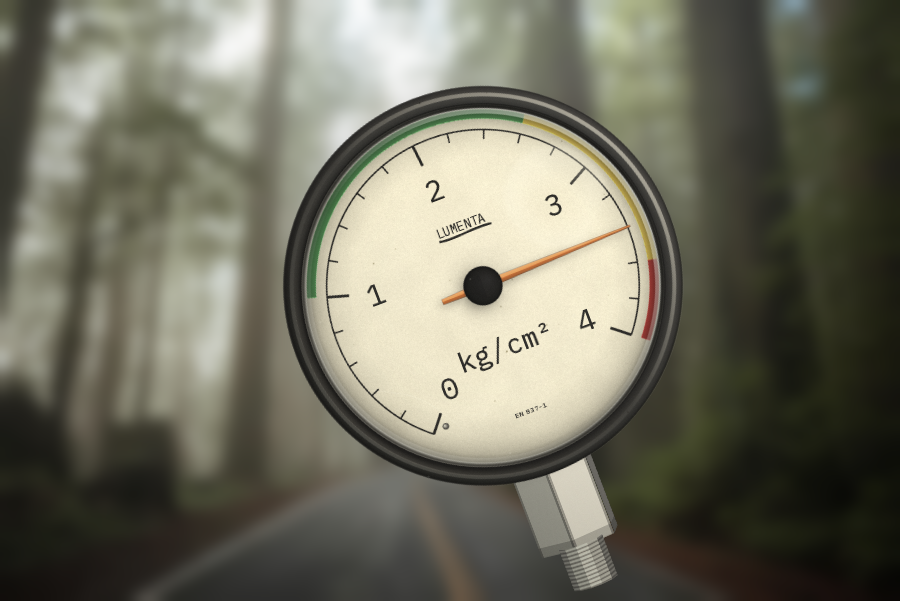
3.4 kg/cm²
